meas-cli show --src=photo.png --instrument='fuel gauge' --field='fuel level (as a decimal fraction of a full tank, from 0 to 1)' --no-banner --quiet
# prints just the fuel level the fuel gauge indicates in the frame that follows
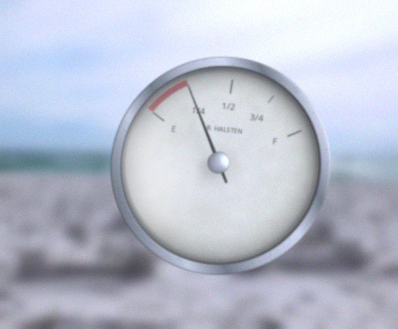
0.25
